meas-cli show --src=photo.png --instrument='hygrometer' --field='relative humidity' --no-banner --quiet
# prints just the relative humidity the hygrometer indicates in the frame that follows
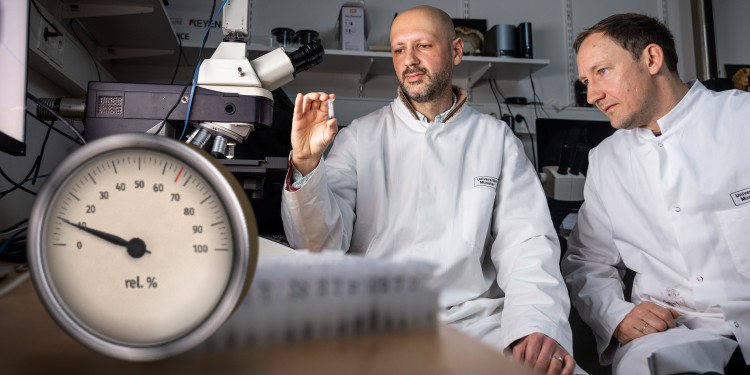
10 %
